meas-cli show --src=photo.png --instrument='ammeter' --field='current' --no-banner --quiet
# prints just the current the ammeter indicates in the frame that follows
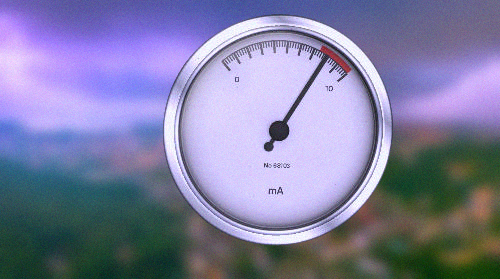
8 mA
